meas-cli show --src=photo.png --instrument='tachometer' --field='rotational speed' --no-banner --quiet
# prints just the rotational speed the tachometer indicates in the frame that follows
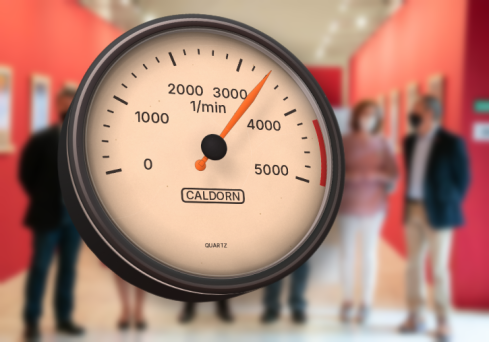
3400 rpm
